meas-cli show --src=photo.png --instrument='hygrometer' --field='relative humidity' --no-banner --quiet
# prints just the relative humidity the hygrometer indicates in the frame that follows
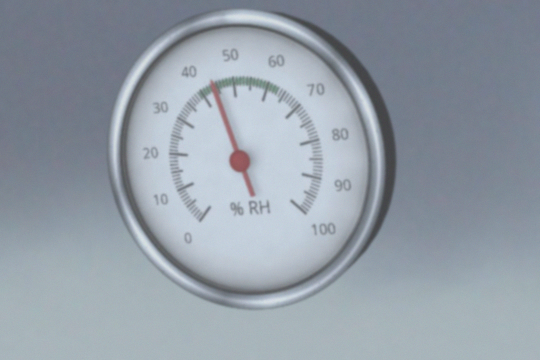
45 %
